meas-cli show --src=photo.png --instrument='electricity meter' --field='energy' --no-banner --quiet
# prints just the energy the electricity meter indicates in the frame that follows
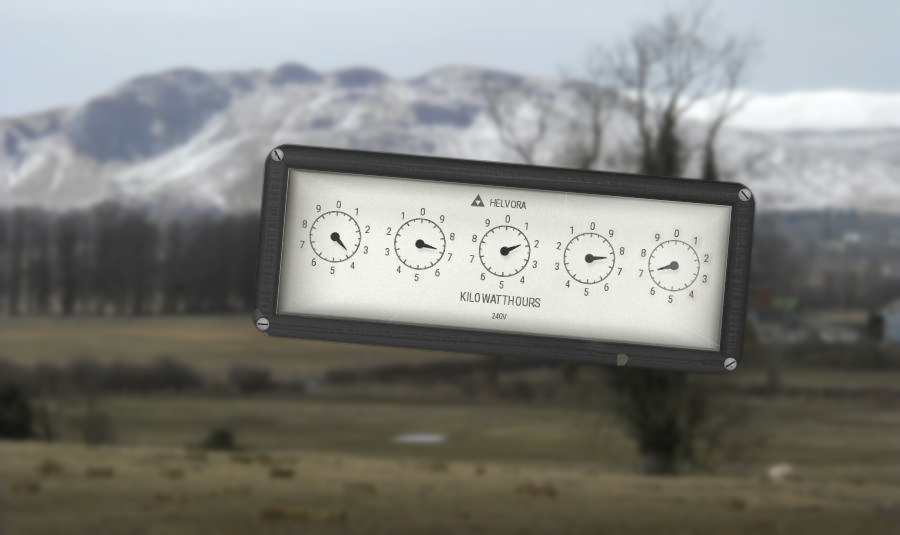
37177 kWh
